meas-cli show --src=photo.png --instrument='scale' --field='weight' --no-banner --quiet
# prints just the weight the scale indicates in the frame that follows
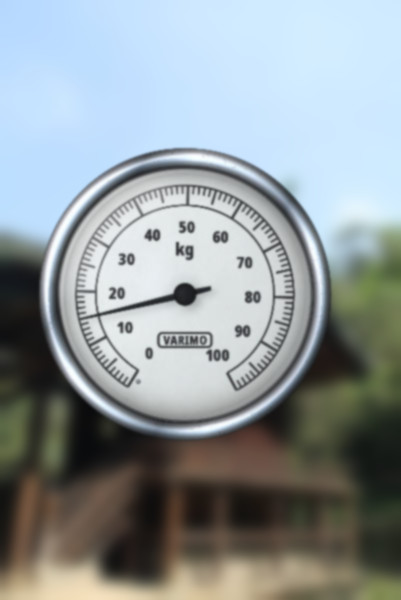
15 kg
